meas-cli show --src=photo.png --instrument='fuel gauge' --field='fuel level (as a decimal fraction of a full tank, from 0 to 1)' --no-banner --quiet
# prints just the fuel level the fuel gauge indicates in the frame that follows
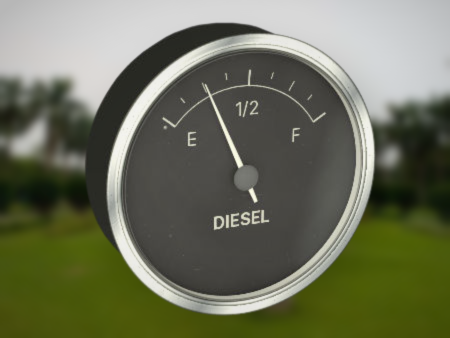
0.25
